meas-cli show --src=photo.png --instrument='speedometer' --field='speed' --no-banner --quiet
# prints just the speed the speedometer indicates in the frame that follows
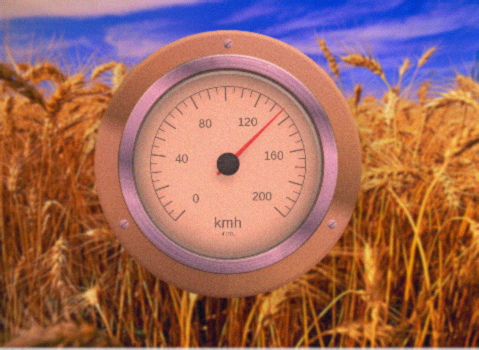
135 km/h
